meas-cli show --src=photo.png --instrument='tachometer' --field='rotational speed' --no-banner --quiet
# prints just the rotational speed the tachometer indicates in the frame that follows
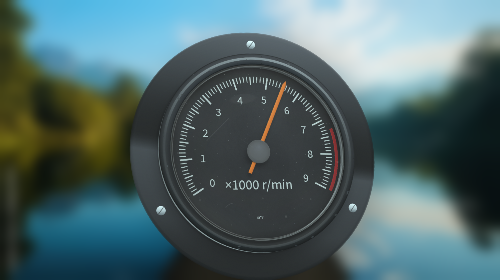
5500 rpm
